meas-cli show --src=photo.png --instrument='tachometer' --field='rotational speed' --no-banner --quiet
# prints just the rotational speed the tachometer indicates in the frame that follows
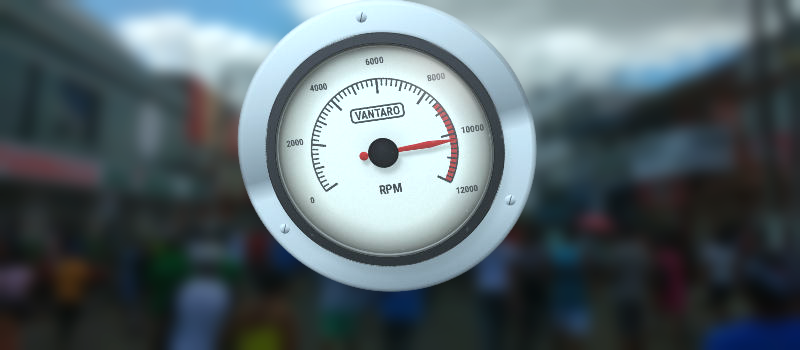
10200 rpm
